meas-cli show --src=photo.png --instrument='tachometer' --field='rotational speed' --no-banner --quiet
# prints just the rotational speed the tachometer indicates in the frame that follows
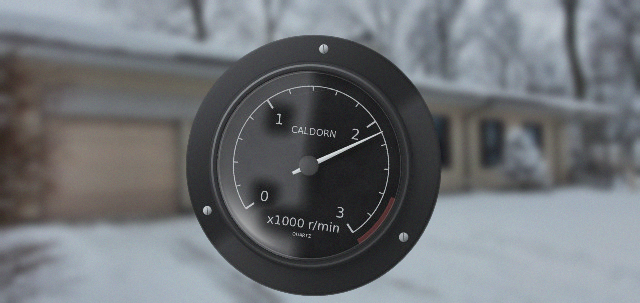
2100 rpm
